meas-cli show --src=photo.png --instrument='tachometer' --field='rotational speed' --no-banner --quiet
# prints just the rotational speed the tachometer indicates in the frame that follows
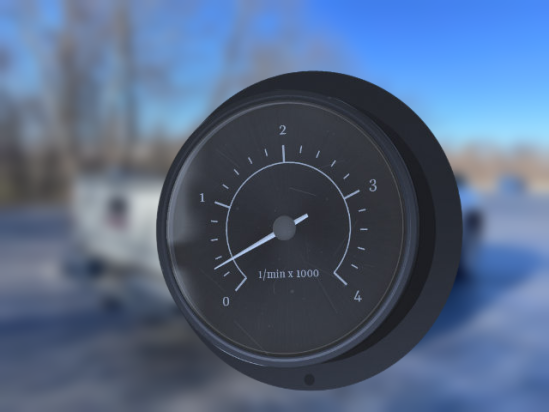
300 rpm
